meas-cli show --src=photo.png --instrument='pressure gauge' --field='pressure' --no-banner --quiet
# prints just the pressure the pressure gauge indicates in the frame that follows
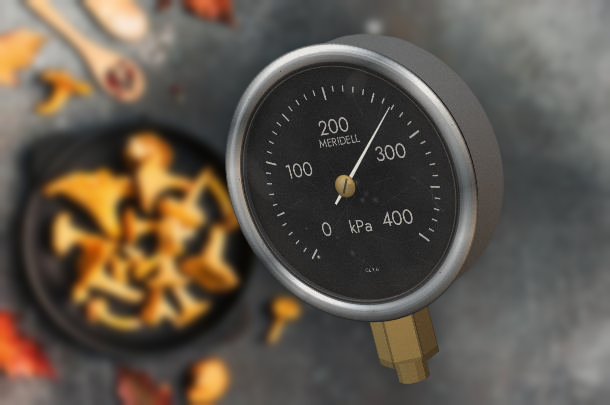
270 kPa
